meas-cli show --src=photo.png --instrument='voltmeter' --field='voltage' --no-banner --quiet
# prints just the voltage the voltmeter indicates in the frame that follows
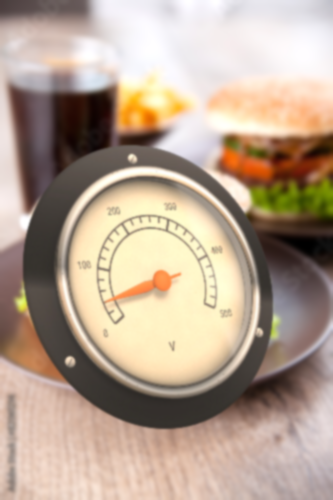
40 V
